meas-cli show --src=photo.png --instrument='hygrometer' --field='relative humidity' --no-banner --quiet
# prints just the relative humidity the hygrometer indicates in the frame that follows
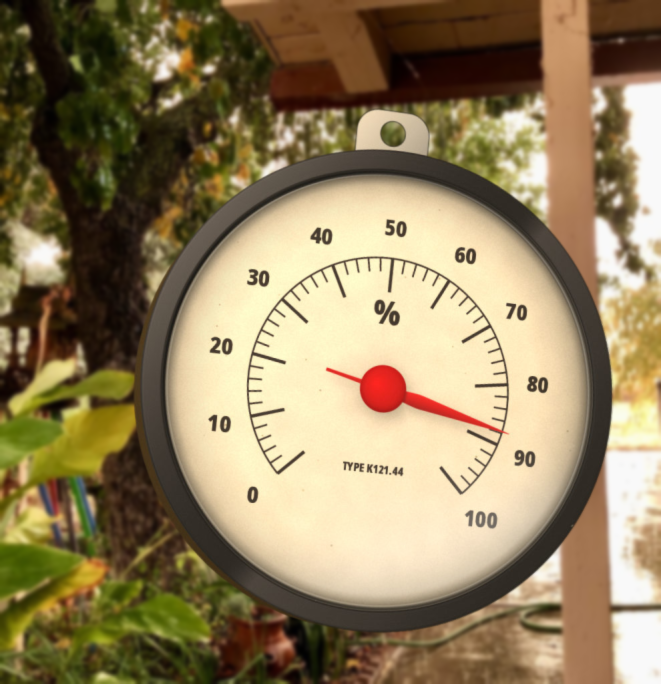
88 %
